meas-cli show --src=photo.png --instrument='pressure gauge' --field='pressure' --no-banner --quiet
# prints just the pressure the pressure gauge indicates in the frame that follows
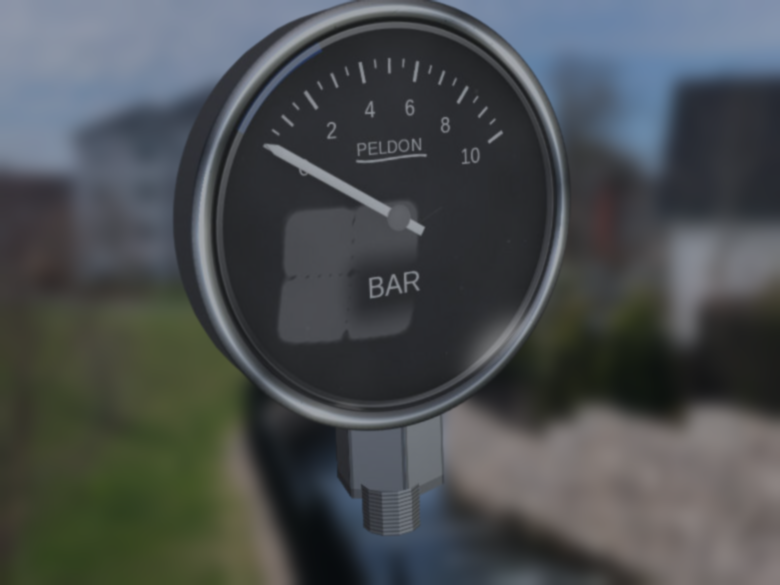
0 bar
